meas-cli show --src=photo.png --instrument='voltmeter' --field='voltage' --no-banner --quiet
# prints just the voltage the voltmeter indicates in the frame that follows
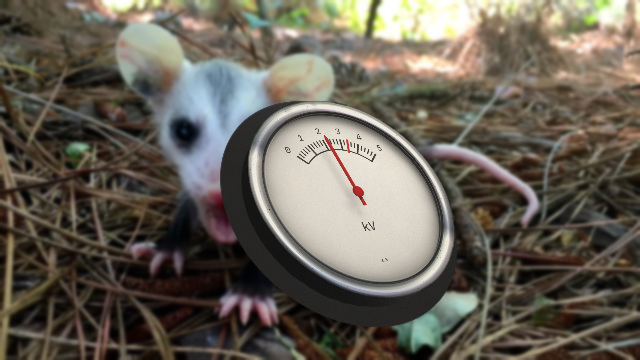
2 kV
